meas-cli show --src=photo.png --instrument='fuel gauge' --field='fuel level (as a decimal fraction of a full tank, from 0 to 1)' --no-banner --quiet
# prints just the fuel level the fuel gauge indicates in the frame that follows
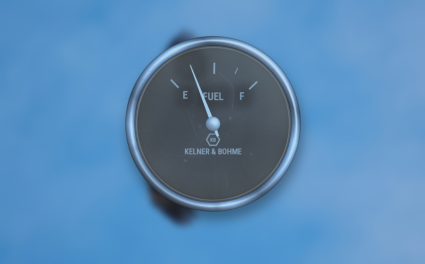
0.25
